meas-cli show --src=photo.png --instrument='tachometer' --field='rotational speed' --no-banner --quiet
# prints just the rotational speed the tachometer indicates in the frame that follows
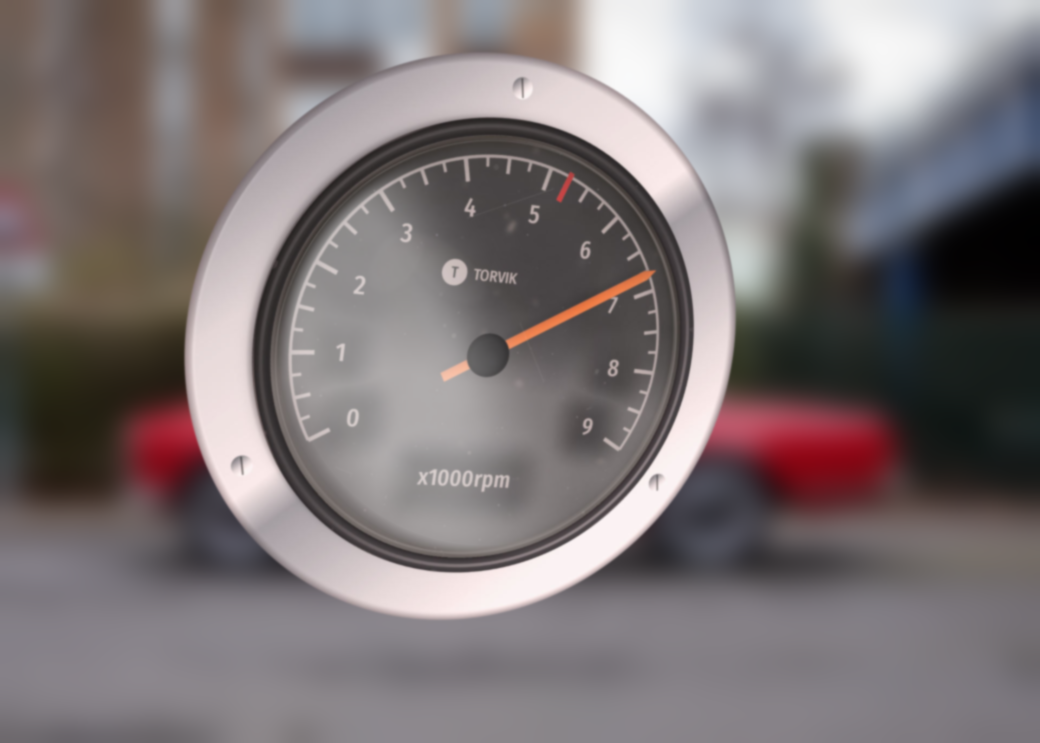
6750 rpm
